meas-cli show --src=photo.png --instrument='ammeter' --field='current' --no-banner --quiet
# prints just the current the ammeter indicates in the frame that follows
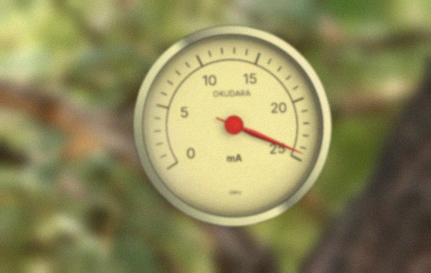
24.5 mA
